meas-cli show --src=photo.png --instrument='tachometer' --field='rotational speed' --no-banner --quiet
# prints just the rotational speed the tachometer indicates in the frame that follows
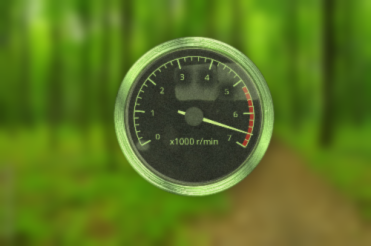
6600 rpm
